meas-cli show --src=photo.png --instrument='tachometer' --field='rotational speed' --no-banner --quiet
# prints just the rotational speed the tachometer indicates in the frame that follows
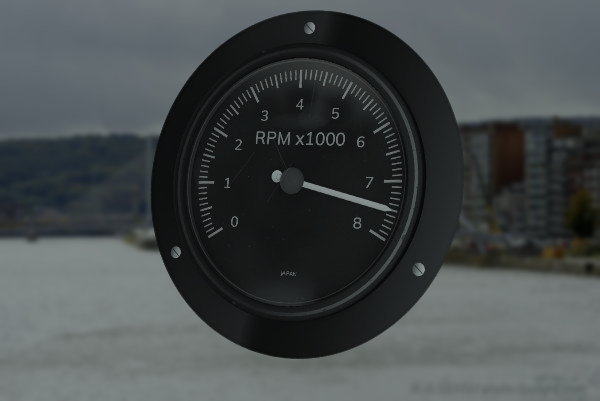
7500 rpm
